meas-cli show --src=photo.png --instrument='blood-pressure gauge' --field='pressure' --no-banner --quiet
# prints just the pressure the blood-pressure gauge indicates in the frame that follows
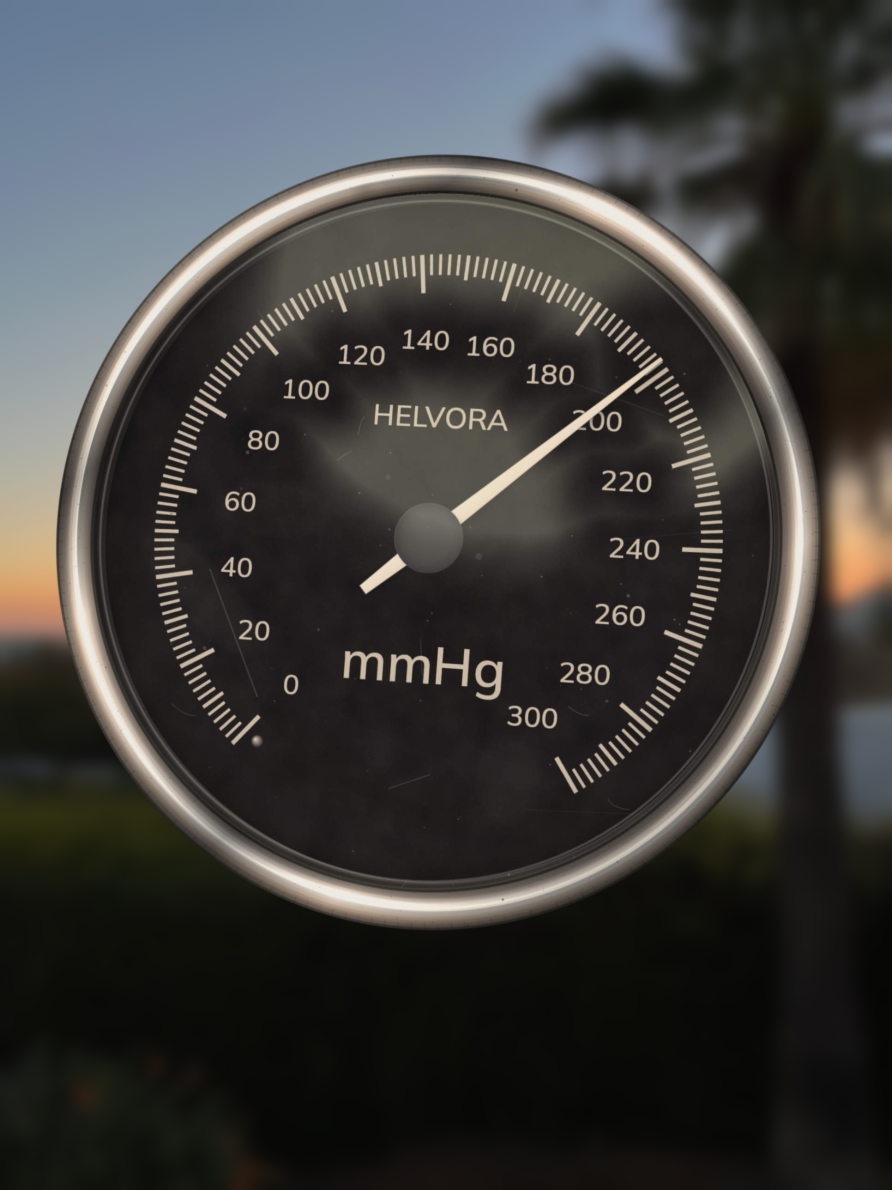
198 mmHg
